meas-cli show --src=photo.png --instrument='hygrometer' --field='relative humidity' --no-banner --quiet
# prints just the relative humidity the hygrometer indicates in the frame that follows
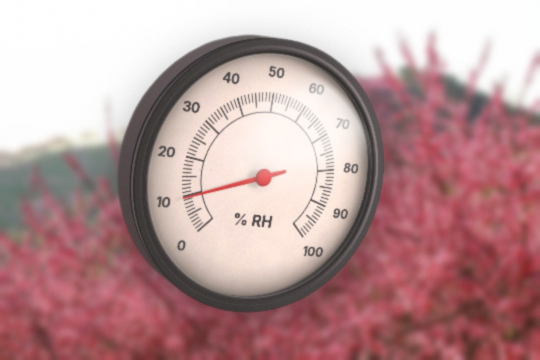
10 %
